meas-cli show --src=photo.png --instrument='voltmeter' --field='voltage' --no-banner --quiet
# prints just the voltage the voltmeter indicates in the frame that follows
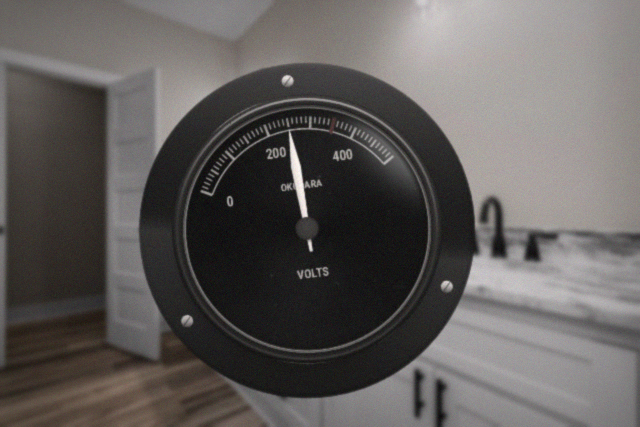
250 V
